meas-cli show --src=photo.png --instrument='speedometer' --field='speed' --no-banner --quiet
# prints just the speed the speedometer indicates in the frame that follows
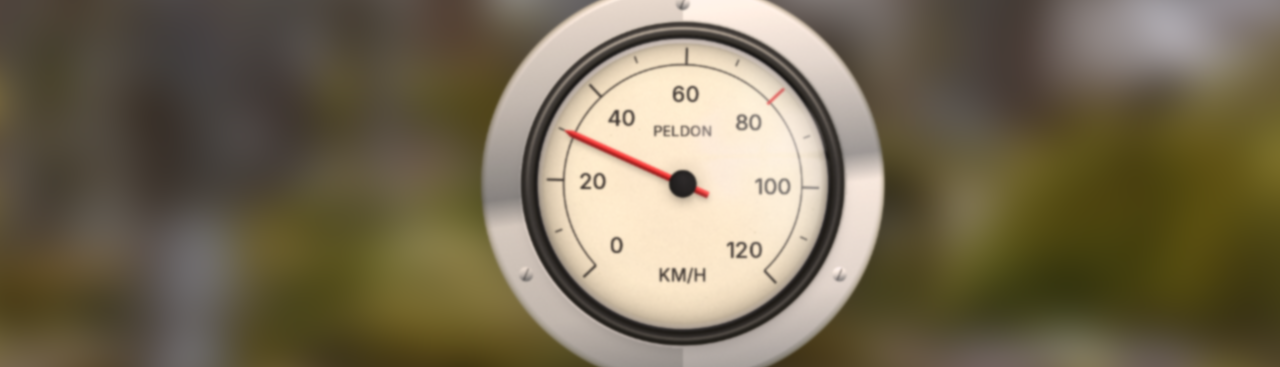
30 km/h
